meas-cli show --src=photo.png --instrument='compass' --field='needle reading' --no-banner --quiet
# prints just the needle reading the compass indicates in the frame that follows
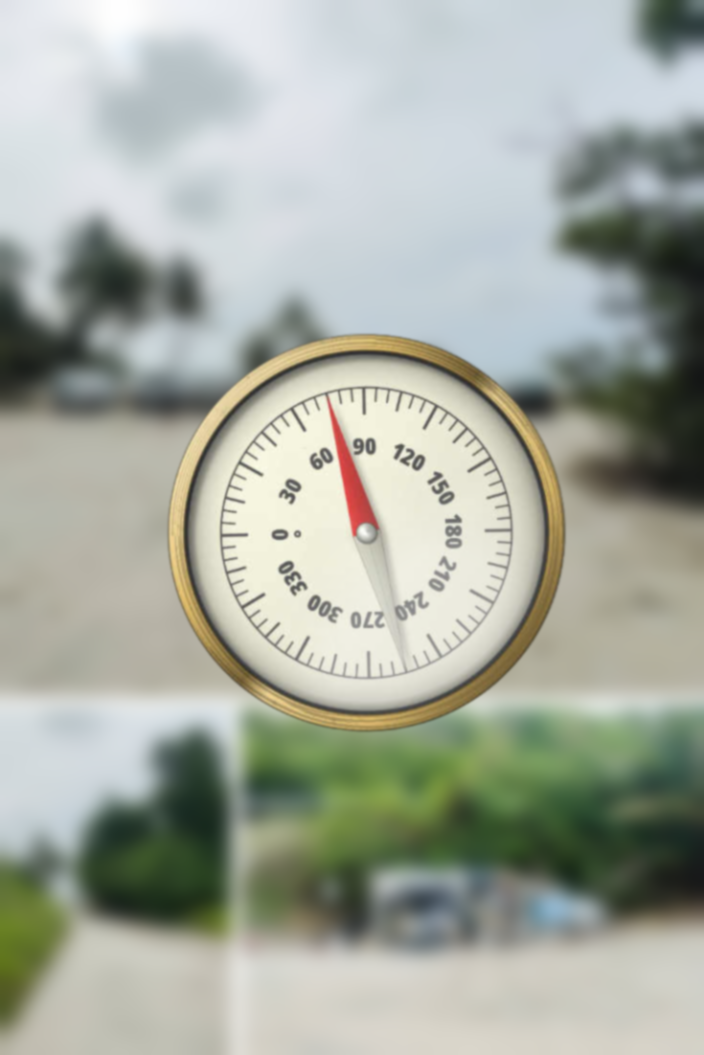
75 °
